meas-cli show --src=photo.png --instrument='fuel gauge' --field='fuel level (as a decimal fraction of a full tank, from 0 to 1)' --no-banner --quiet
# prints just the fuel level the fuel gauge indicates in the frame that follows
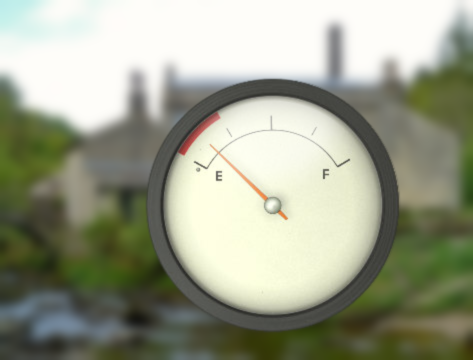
0.125
